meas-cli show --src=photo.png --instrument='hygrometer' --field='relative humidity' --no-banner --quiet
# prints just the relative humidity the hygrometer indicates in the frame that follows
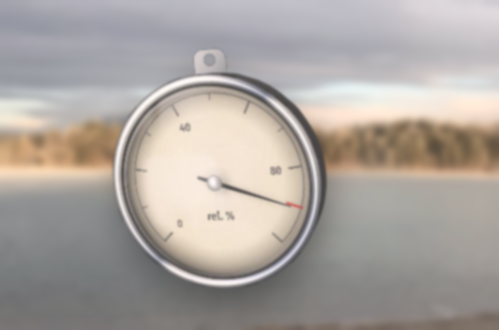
90 %
